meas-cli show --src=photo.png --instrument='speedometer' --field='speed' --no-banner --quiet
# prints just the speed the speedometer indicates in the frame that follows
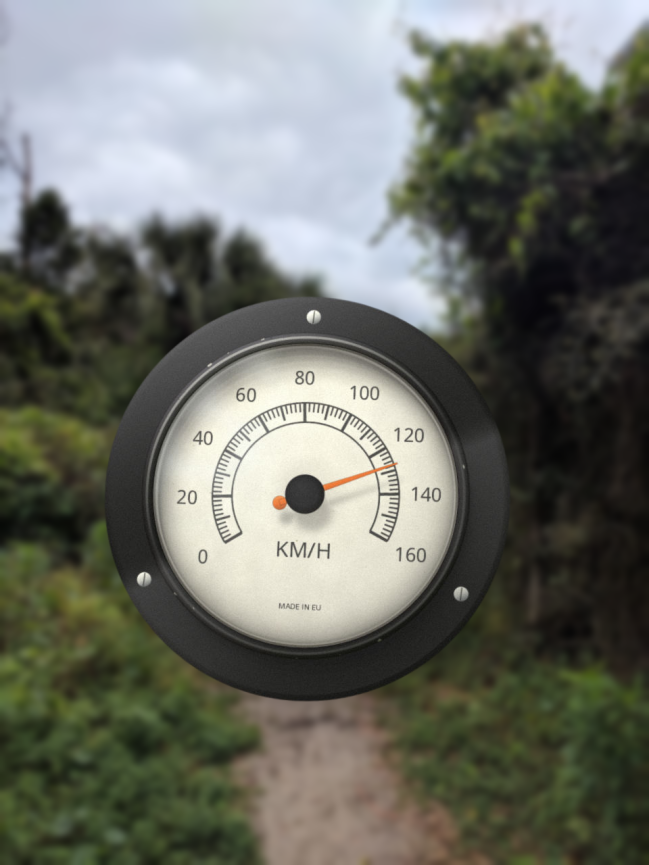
128 km/h
